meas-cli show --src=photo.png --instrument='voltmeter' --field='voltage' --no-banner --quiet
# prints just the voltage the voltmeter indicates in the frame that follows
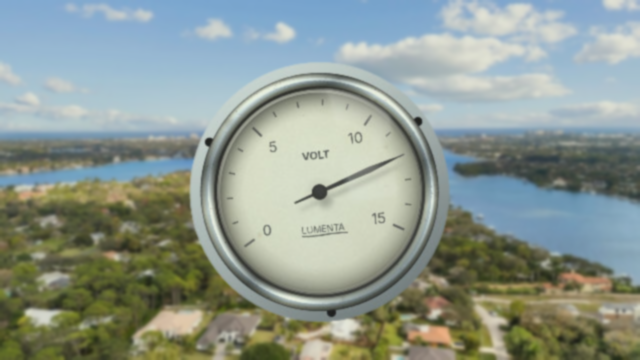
12 V
